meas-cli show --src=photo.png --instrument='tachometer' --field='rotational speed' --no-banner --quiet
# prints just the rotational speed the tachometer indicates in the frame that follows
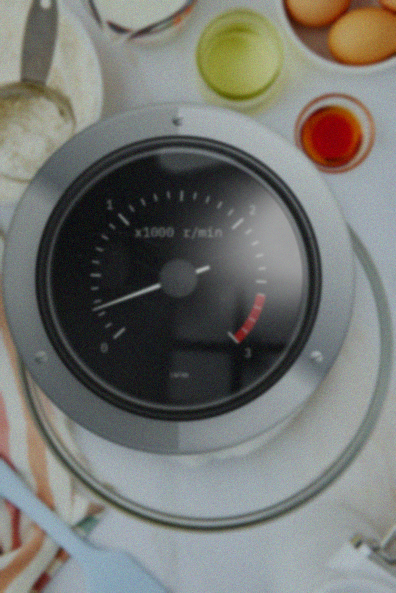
250 rpm
